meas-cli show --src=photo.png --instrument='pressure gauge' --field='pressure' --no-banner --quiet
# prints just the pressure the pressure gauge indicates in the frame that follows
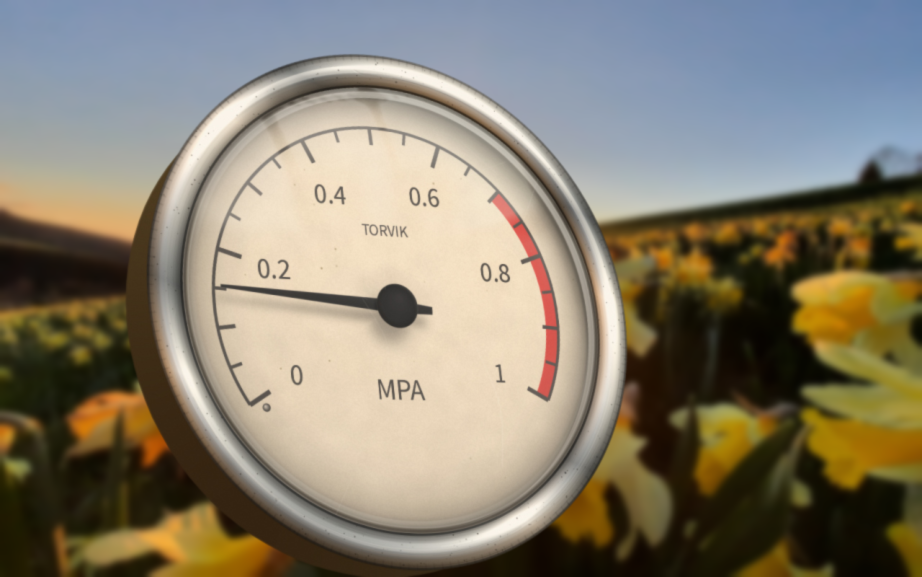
0.15 MPa
